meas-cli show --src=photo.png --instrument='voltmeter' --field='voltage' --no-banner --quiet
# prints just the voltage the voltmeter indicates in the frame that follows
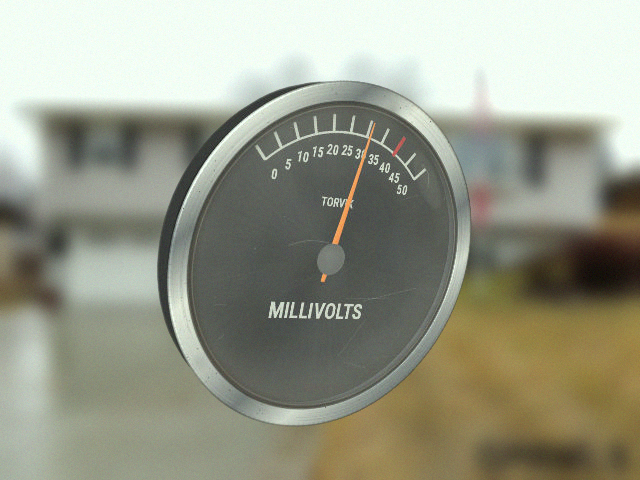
30 mV
